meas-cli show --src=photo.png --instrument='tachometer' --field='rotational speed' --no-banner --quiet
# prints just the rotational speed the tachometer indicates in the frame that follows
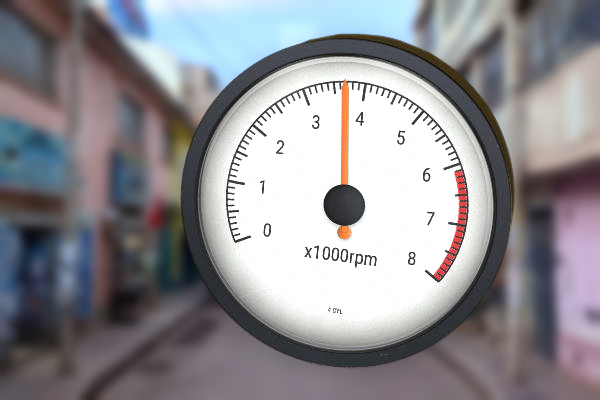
3700 rpm
